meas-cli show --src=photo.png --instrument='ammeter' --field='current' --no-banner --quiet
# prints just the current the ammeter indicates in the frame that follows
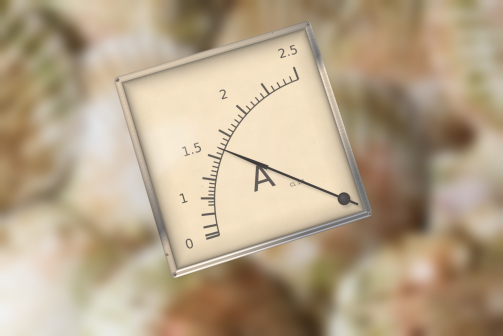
1.6 A
